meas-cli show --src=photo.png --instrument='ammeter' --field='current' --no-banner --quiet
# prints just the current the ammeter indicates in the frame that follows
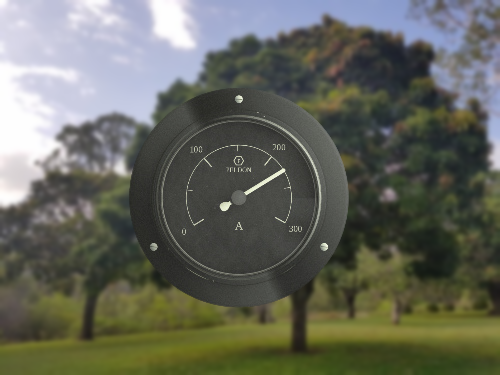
225 A
